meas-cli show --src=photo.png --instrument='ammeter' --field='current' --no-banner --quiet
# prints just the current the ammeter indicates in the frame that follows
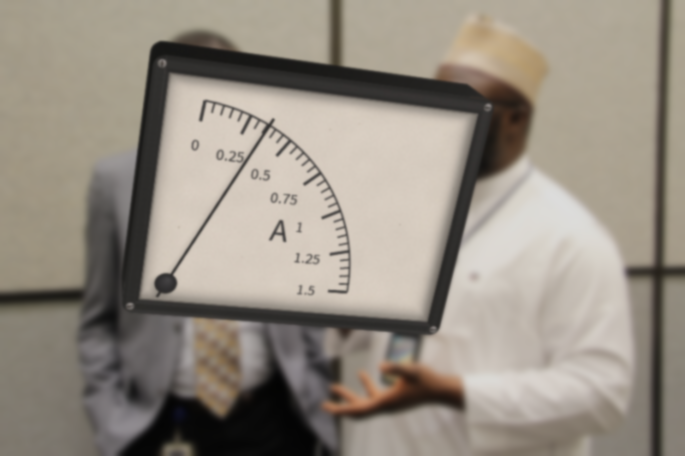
0.35 A
